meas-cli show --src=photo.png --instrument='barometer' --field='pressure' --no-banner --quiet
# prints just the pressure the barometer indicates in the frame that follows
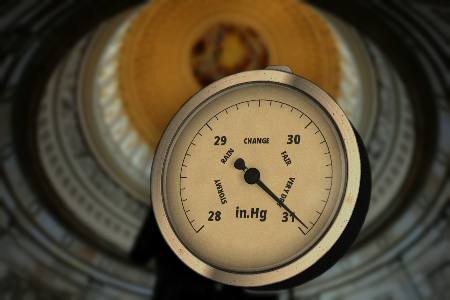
30.95 inHg
